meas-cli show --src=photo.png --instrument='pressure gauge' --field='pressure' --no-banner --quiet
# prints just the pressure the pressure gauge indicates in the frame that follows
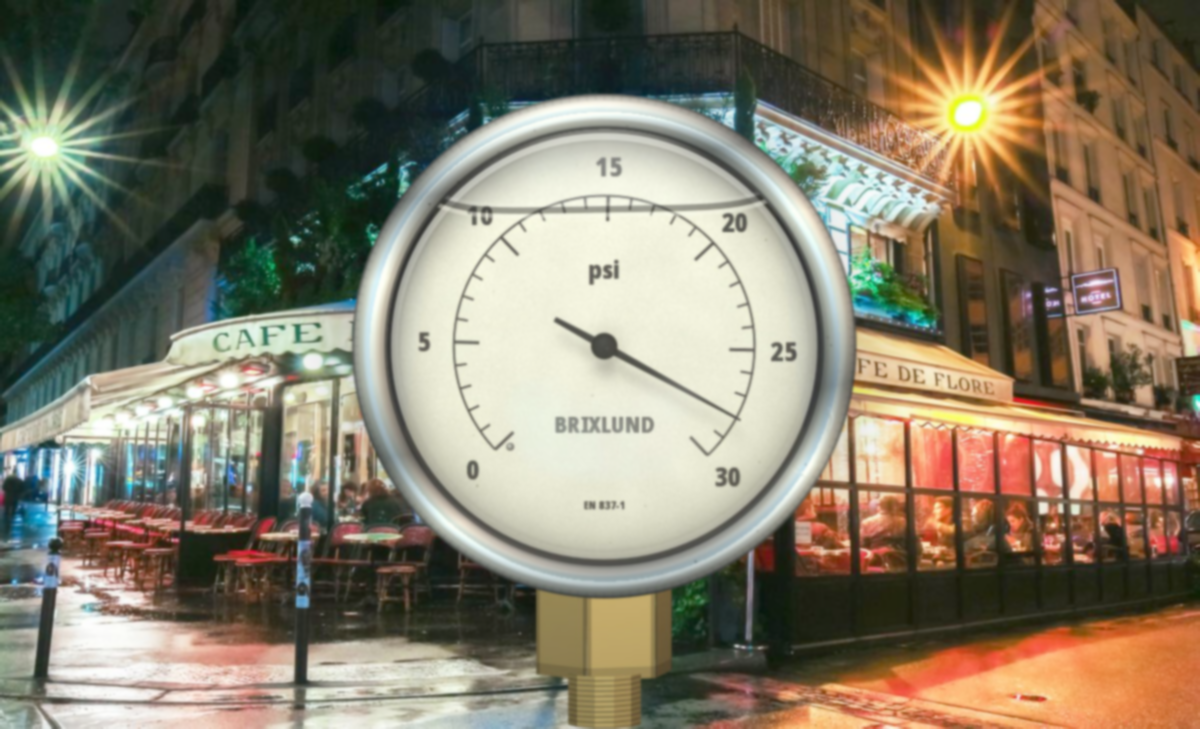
28 psi
